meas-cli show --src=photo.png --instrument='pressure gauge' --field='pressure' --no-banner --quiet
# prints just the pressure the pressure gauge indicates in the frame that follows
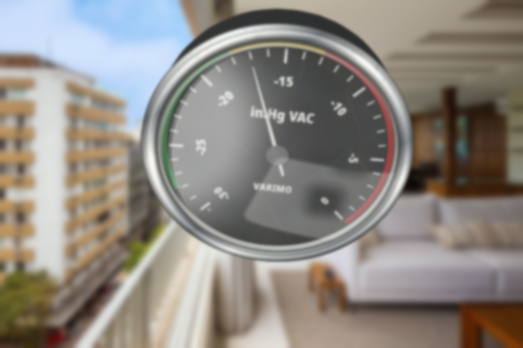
-17 inHg
